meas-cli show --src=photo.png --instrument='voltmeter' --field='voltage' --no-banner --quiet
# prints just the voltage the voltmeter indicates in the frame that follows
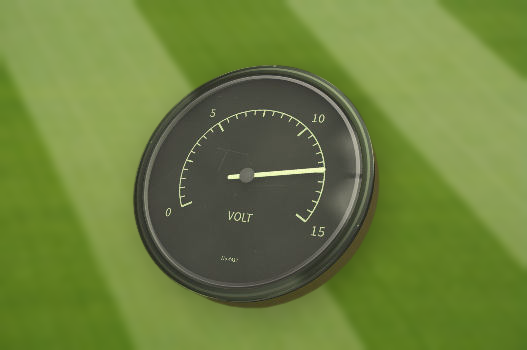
12.5 V
